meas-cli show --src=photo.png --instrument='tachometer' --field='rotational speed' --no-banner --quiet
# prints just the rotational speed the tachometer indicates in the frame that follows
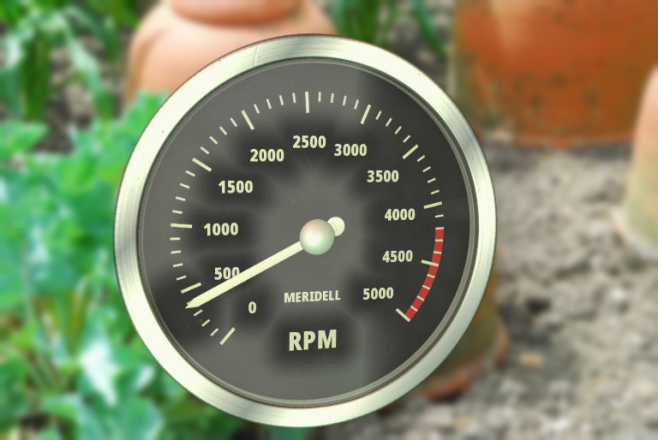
400 rpm
